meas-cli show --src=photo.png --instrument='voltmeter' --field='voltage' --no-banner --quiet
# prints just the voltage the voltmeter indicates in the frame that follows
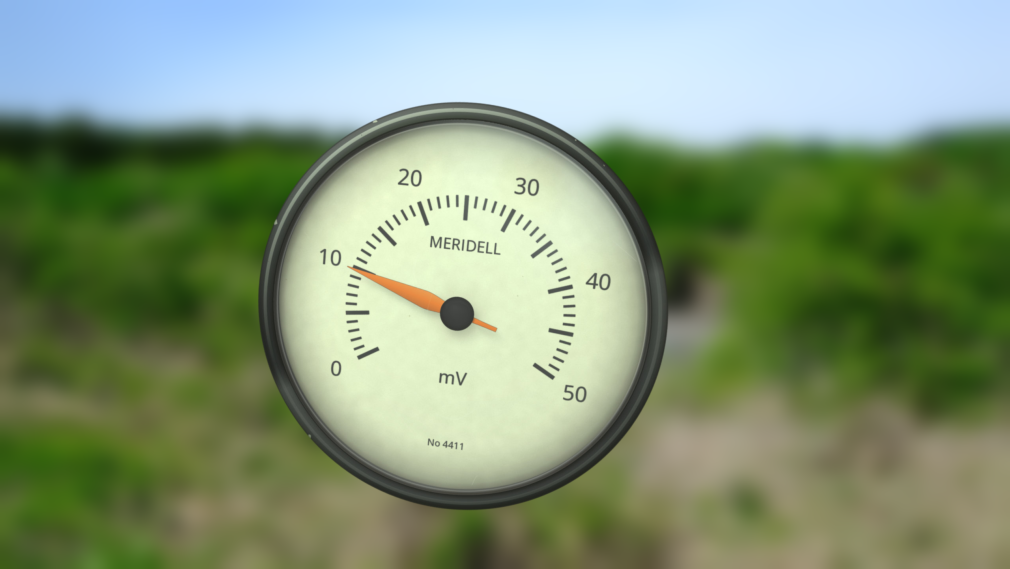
10 mV
